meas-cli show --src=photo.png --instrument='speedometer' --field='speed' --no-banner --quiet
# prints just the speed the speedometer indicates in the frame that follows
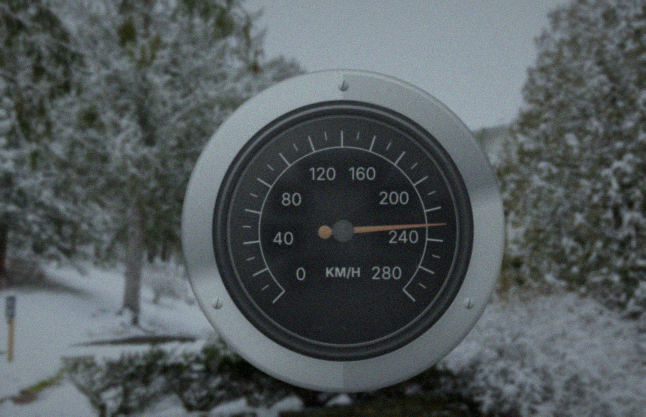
230 km/h
